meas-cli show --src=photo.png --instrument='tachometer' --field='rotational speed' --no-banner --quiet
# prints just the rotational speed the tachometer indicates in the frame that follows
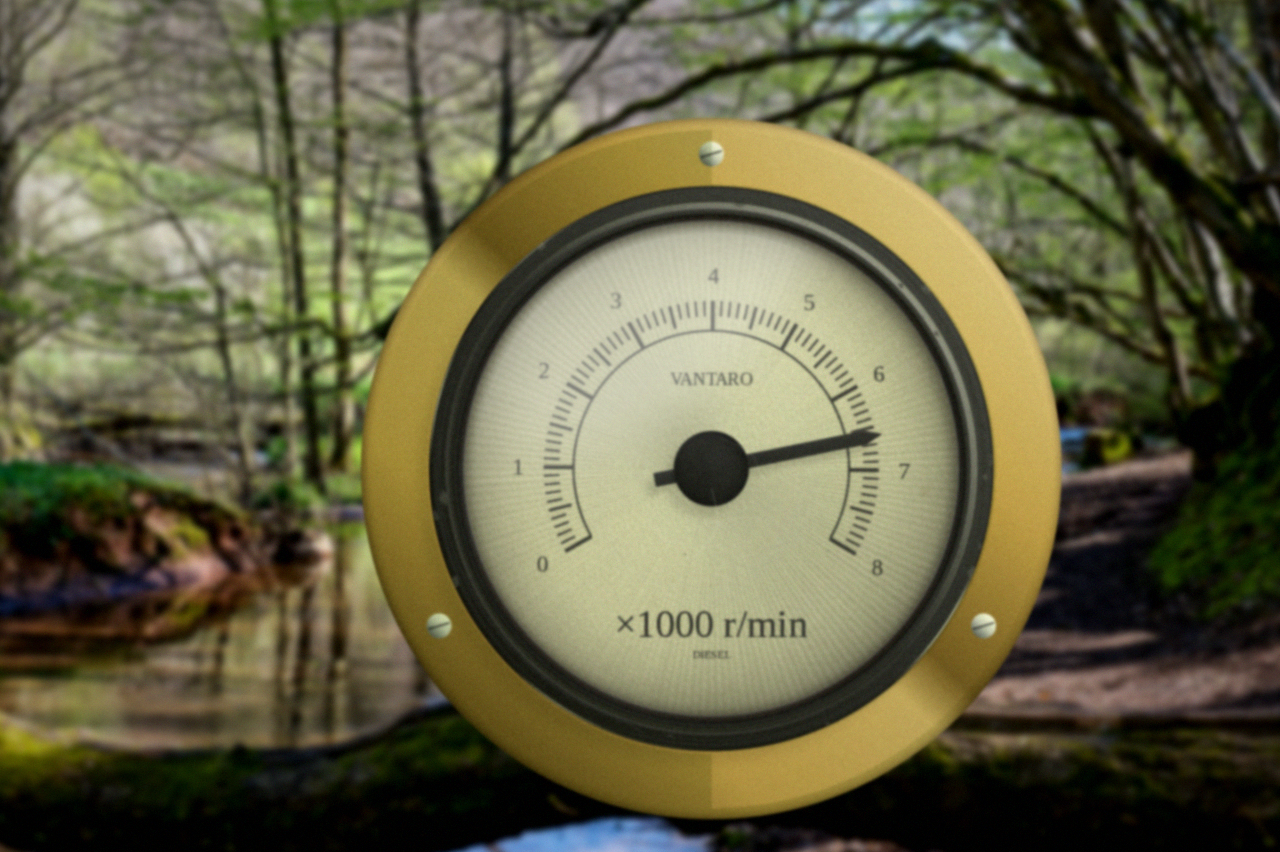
6600 rpm
